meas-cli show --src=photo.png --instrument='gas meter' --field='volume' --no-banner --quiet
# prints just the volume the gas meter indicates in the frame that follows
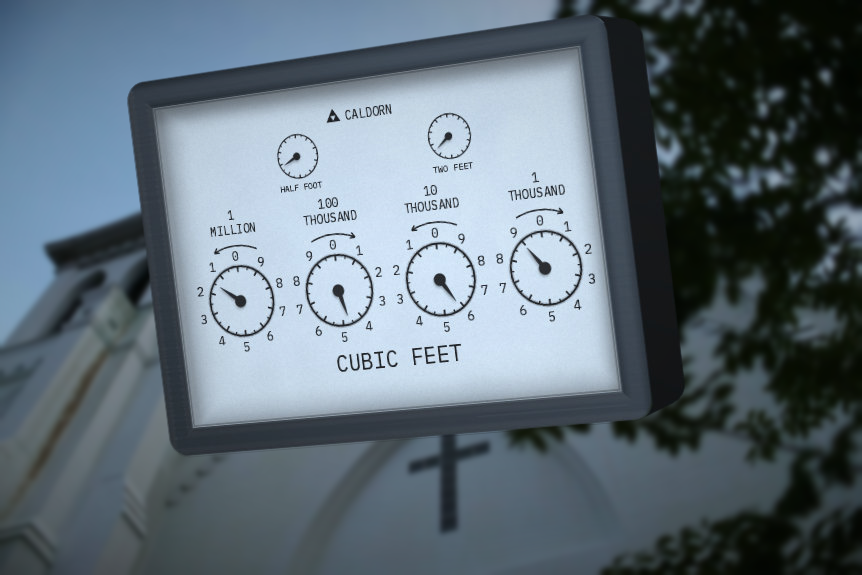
145900 ft³
